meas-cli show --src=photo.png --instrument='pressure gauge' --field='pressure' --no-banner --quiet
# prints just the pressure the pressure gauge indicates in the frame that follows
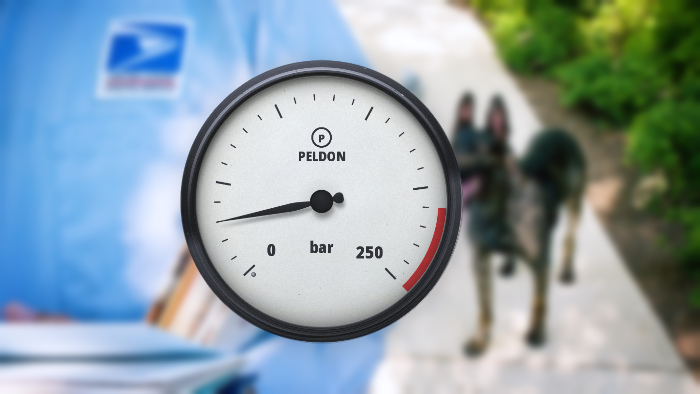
30 bar
